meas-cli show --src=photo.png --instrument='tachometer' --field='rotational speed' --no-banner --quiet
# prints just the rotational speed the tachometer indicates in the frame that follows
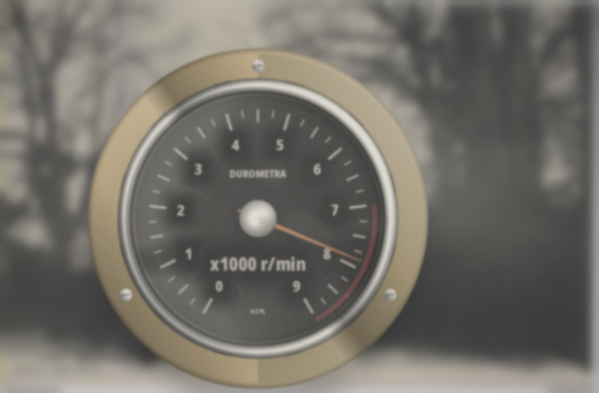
7875 rpm
